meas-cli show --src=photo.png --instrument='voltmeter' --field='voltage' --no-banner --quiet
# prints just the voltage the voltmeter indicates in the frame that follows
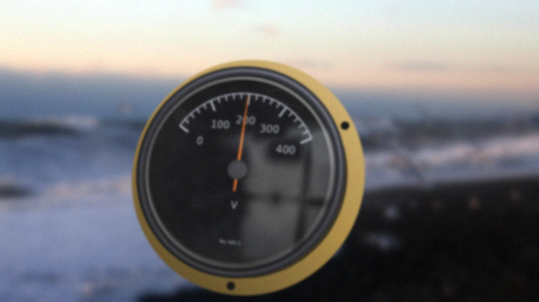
200 V
